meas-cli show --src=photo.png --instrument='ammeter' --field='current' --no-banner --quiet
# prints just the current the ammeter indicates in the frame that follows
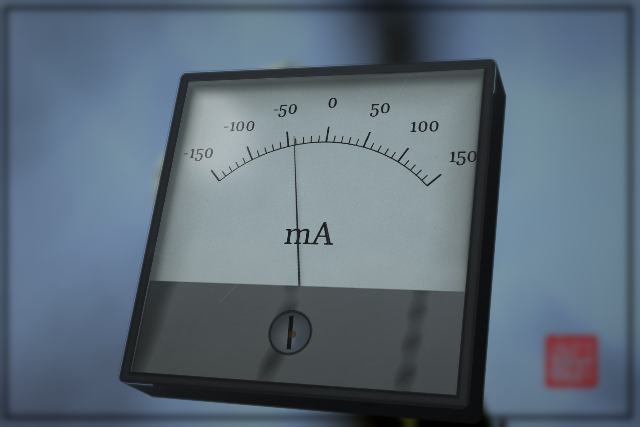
-40 mA
